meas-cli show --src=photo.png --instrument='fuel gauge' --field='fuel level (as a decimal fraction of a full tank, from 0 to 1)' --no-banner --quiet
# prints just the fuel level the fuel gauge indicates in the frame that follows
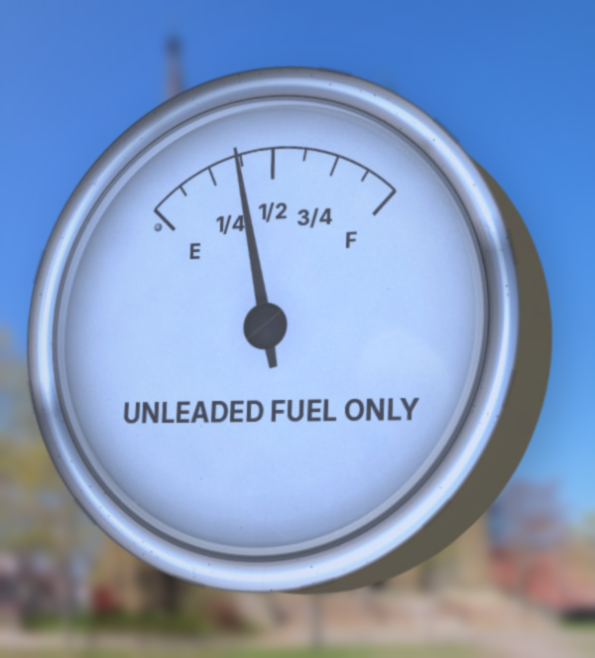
0.375
